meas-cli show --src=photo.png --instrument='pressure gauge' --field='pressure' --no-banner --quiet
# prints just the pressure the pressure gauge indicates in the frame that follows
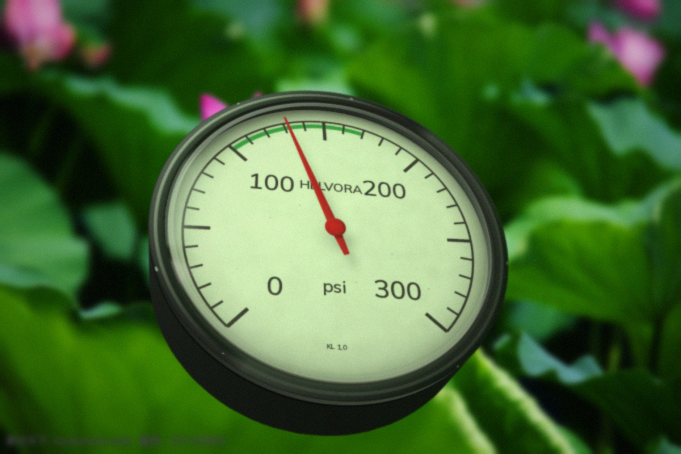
130 psi
